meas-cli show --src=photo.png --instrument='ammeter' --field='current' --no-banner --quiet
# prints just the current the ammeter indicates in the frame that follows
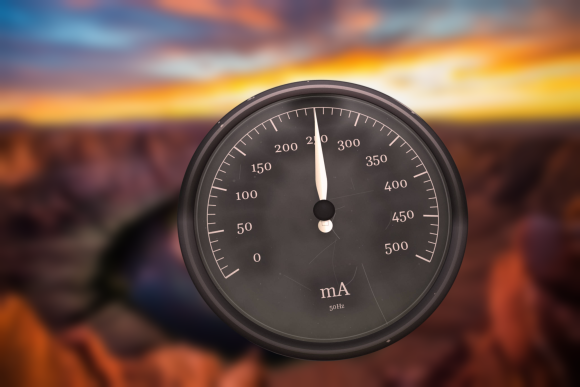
250 mA
